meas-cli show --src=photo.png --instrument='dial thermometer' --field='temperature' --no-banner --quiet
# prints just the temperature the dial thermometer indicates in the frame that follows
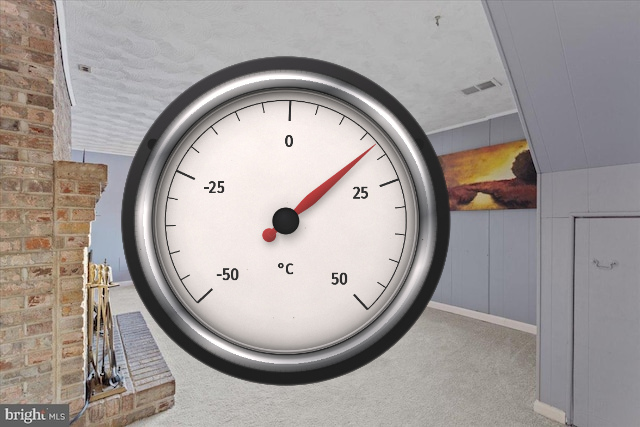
17.5 °C
